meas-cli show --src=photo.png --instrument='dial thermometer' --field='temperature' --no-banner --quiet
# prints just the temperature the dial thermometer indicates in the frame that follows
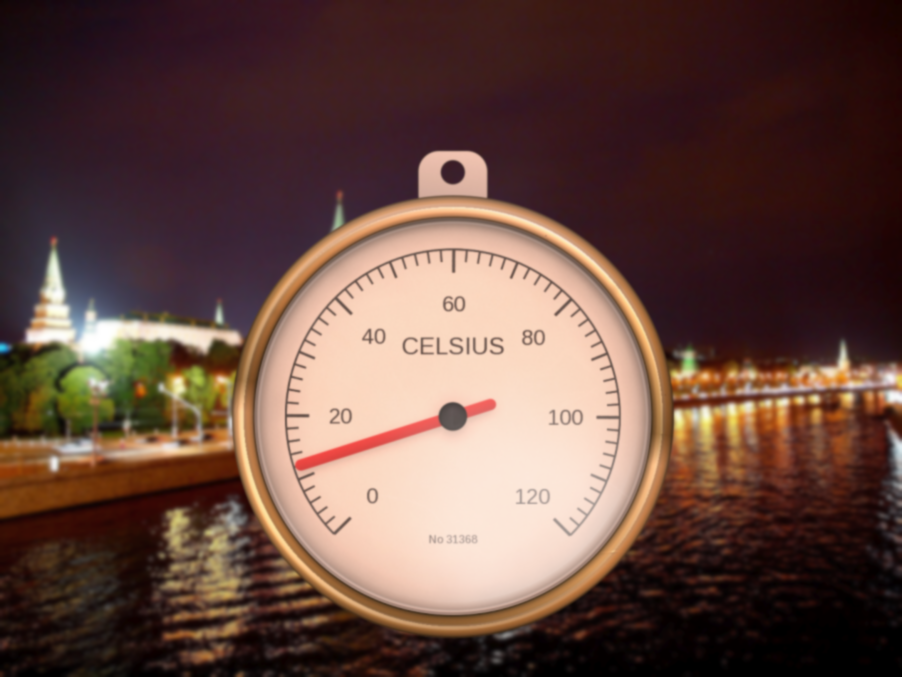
12 °C
